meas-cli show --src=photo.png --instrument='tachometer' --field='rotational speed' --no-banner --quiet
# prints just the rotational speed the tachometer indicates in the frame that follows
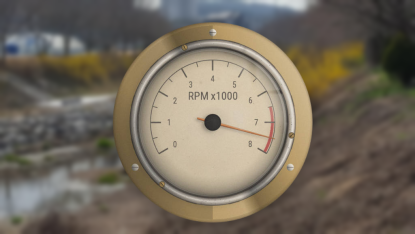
7500 rpm
